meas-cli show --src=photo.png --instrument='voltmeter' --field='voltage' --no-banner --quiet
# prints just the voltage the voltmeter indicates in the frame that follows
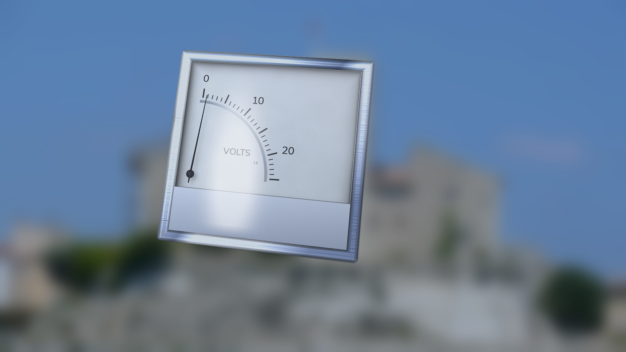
1 V
